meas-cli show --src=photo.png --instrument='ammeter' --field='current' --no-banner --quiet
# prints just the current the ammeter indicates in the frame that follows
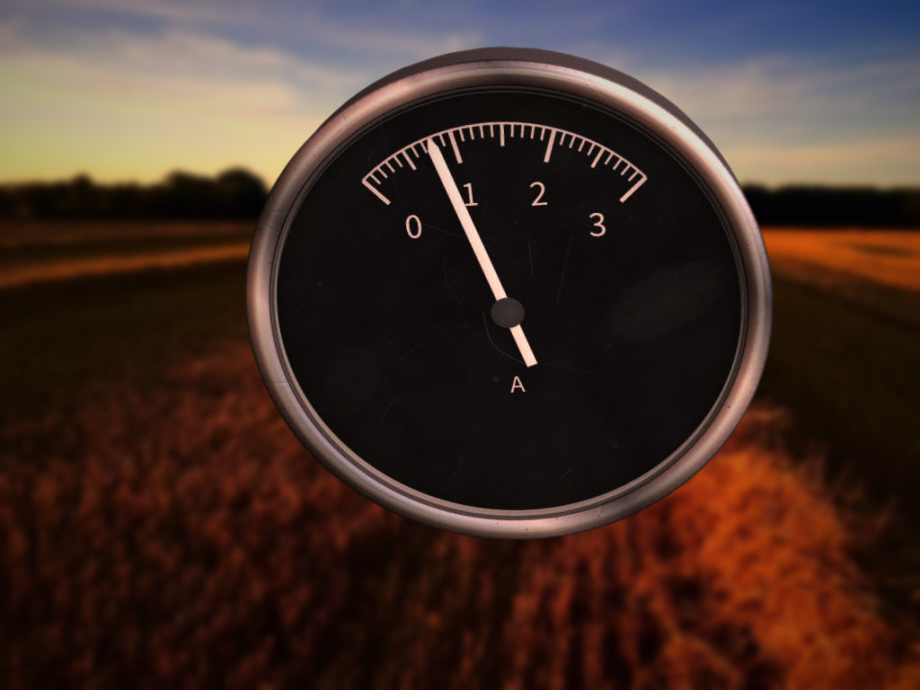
0.8 A
